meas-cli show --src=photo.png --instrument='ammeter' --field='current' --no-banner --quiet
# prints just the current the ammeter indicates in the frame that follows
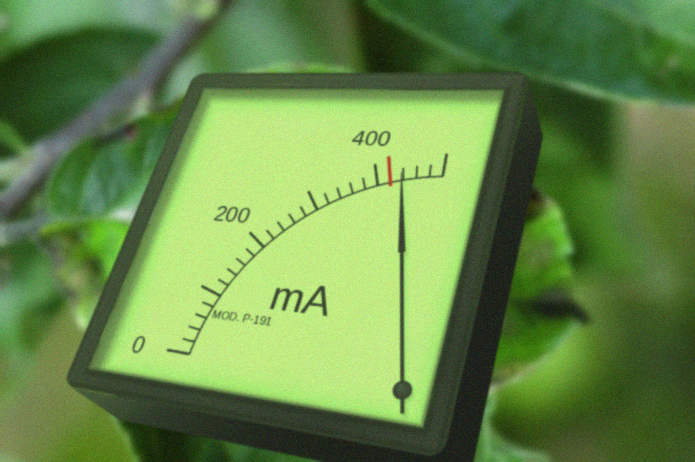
440 mA
